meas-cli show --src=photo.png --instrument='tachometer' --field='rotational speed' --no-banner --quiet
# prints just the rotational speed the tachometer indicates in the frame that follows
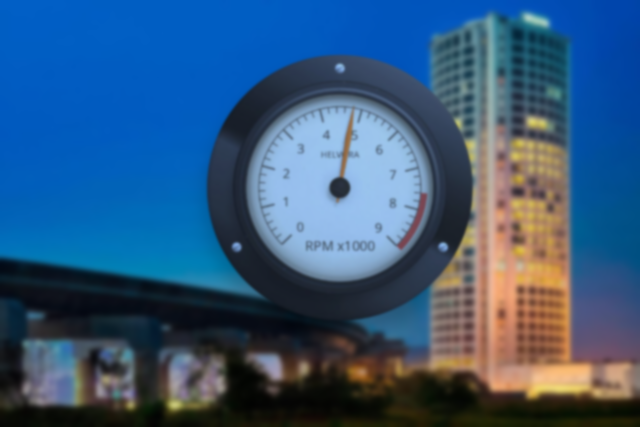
4800 rpm
